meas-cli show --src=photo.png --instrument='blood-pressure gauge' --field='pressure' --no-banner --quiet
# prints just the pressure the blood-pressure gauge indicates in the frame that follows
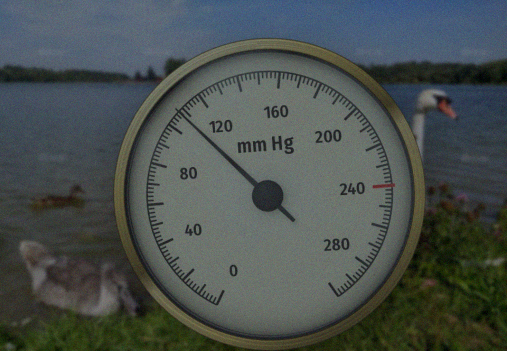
108 mmHg
